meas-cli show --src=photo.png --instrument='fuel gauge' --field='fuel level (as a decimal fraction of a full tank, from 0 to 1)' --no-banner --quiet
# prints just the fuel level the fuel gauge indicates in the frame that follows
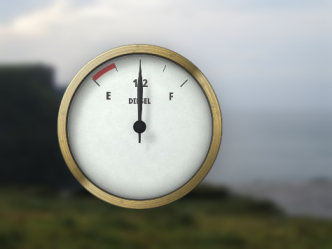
0.5
